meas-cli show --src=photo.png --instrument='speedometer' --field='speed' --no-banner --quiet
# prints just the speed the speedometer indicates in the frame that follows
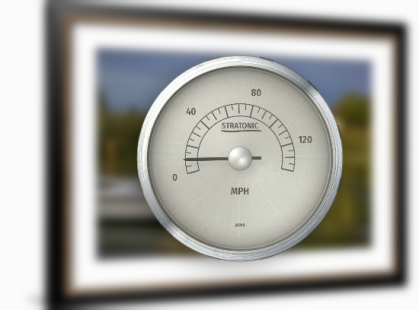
10 mph
